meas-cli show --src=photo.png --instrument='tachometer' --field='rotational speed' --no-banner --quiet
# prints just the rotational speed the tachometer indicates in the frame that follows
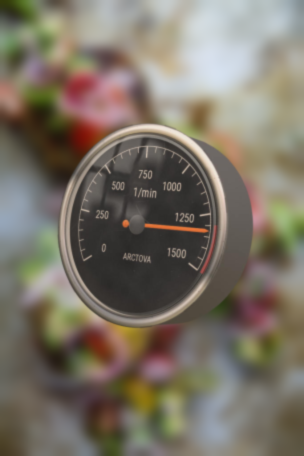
1325 rpm
